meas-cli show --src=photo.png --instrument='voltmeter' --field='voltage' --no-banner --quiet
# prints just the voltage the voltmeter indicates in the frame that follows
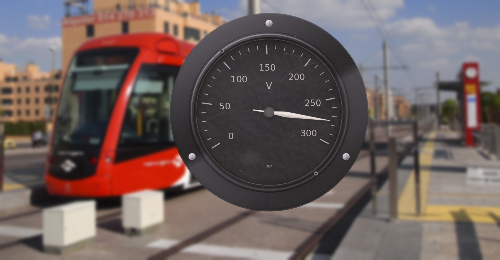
275 V
